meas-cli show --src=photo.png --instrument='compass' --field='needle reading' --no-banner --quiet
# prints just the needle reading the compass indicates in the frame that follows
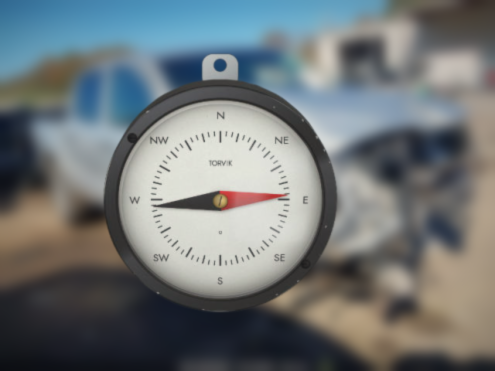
85 °
